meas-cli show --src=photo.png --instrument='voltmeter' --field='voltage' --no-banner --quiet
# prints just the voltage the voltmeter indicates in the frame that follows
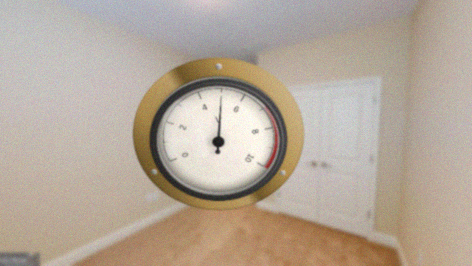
5 V
